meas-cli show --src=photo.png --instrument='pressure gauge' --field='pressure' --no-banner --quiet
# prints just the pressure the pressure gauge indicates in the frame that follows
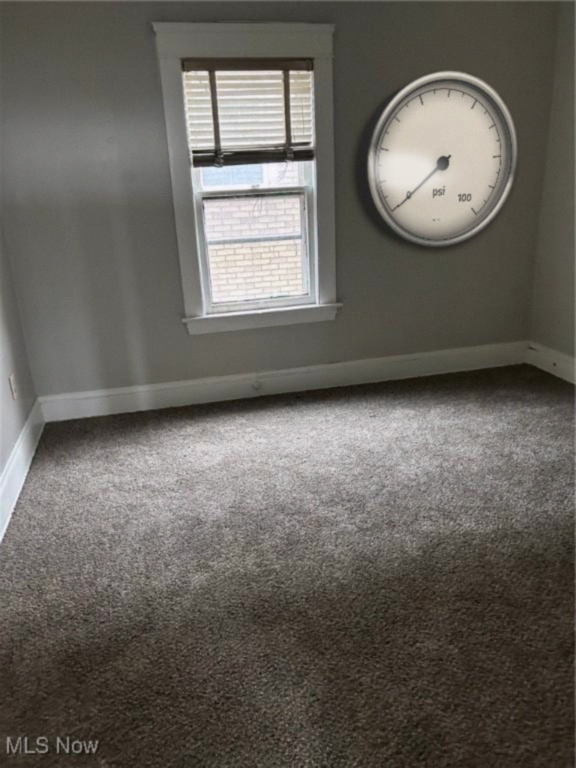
0 psi
